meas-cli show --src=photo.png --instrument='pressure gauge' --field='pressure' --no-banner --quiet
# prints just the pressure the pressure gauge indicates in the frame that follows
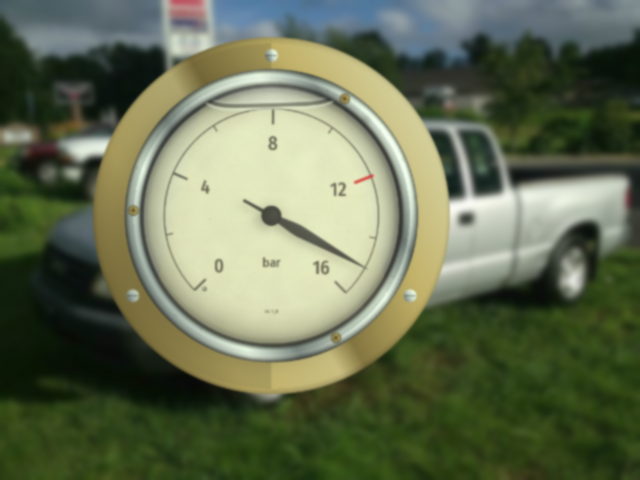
15 bar
